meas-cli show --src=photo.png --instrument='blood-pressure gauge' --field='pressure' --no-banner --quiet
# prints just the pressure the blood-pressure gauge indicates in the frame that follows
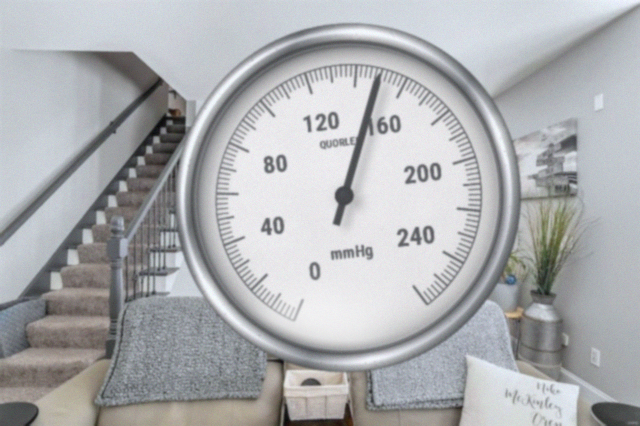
150 mmHg
